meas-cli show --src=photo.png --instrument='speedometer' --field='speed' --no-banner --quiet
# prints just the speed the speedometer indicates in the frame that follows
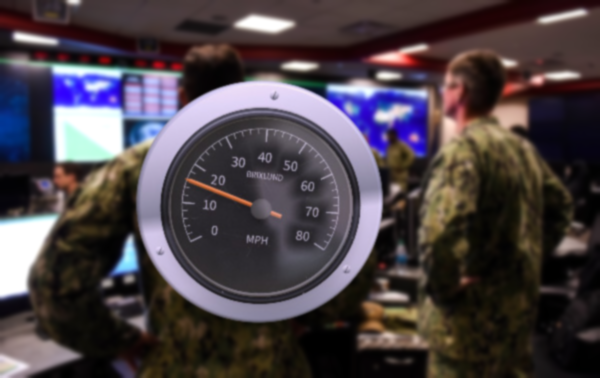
16 mph
